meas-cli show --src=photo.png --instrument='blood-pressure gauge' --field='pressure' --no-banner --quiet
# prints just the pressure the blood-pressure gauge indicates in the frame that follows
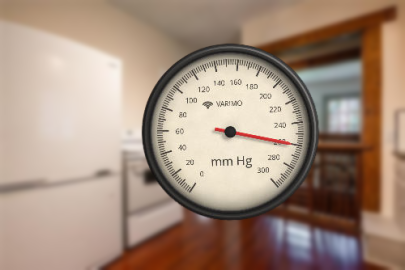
260 mmHg
